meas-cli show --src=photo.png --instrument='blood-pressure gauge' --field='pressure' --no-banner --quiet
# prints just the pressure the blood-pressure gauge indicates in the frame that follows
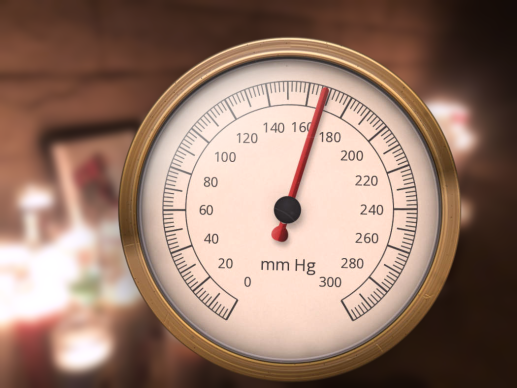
168 mmHg
